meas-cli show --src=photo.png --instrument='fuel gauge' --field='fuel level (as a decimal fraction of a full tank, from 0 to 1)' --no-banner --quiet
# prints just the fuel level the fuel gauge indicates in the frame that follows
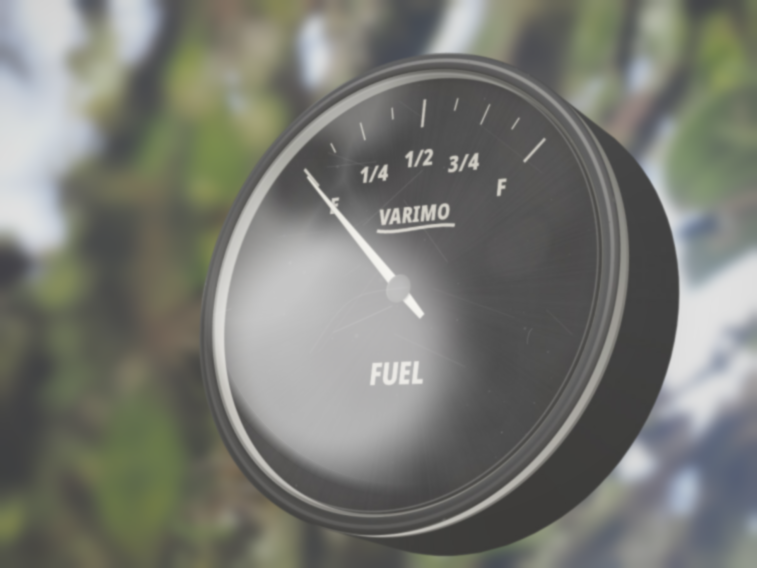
0
